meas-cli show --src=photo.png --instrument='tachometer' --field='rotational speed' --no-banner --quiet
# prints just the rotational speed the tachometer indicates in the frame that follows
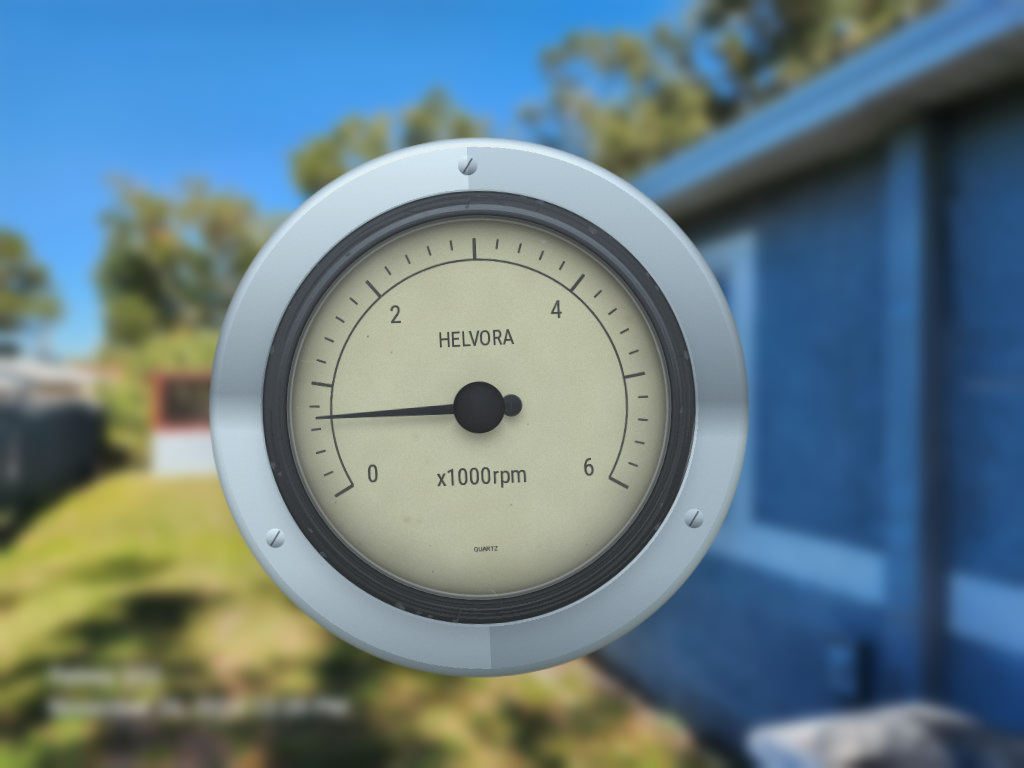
700 rpm
